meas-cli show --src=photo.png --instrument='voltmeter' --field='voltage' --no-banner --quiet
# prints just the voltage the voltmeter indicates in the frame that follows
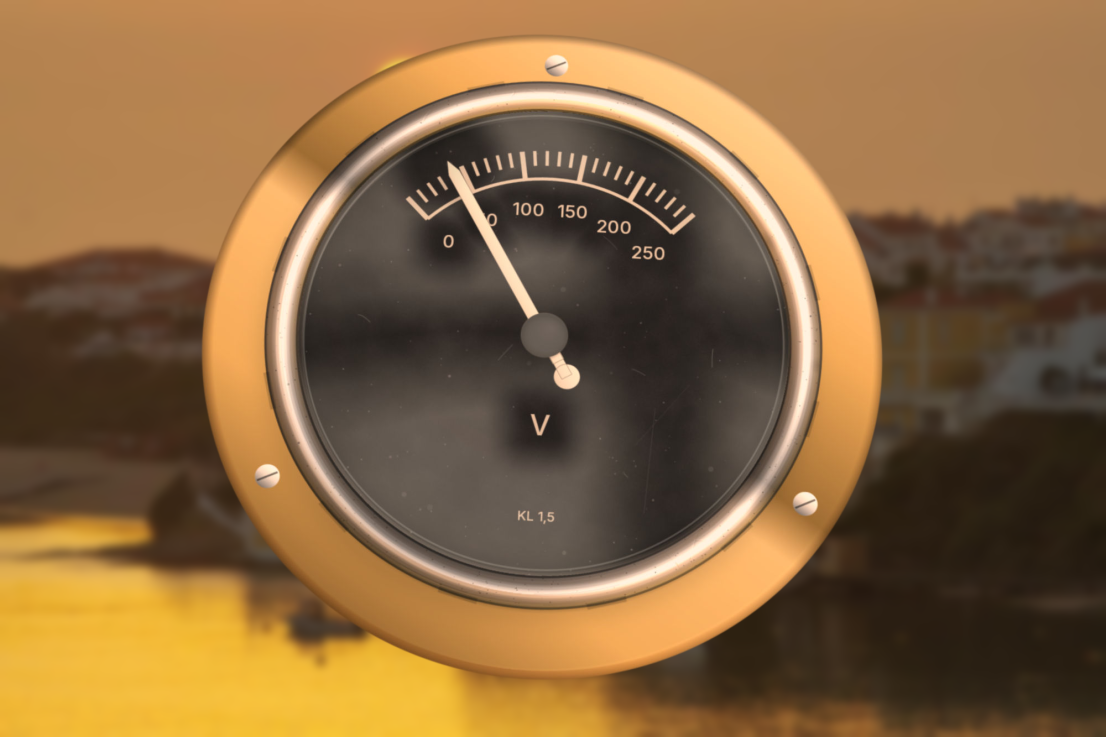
40 V
